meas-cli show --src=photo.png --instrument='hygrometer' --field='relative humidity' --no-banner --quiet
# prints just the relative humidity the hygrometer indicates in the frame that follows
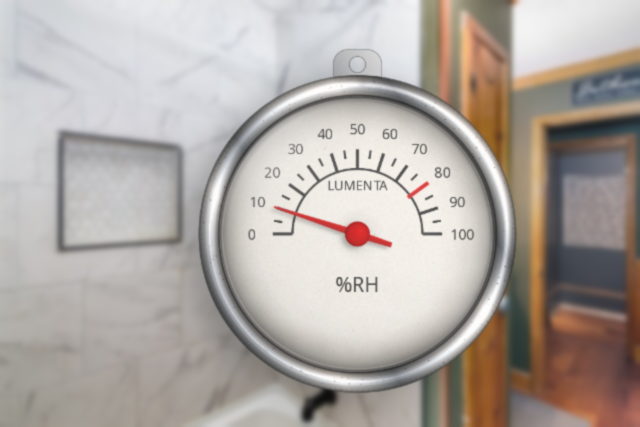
10 %
